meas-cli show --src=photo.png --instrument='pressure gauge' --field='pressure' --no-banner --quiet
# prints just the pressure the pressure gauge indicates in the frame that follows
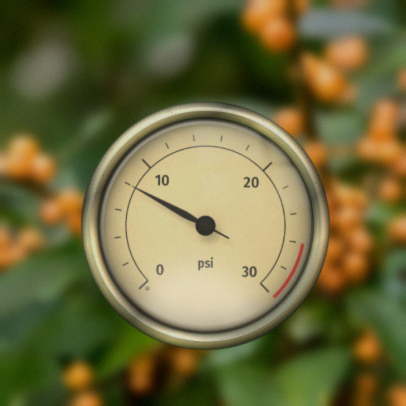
8 psi
